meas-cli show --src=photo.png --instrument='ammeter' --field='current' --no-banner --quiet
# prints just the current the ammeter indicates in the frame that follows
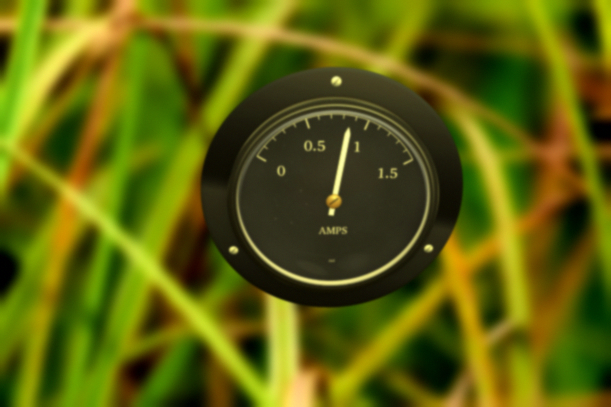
0.85 A
